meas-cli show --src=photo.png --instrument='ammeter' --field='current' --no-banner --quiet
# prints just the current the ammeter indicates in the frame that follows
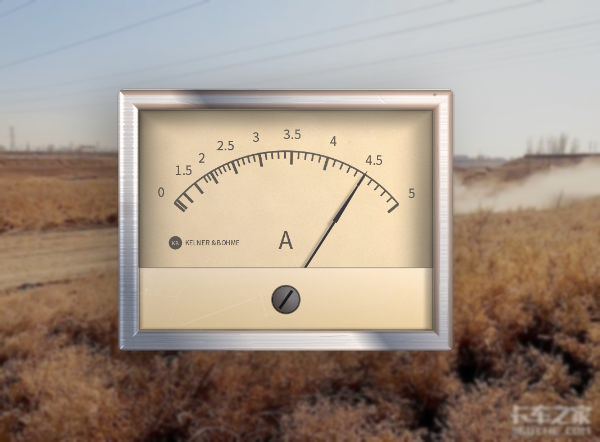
4.5 A
